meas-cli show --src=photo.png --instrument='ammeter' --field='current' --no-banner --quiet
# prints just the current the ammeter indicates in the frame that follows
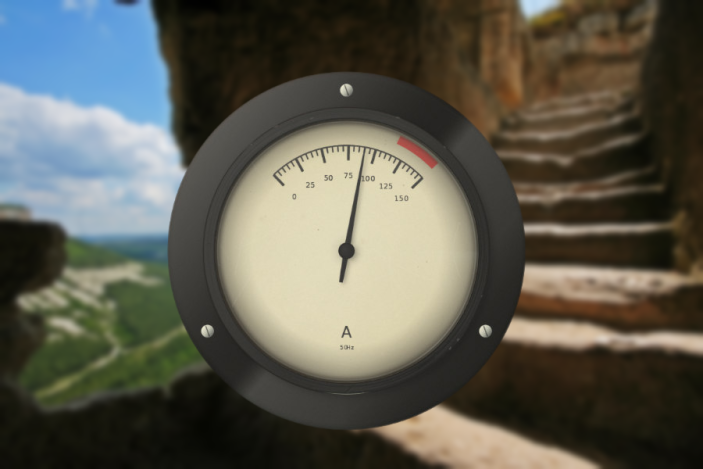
90 A
